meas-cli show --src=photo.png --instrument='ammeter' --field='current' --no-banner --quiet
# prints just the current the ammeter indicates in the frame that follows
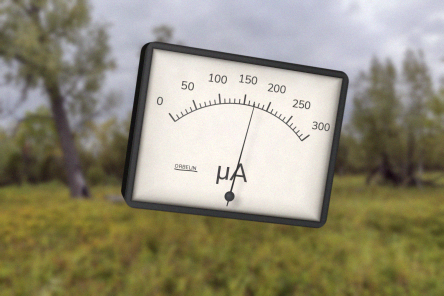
170 µA
